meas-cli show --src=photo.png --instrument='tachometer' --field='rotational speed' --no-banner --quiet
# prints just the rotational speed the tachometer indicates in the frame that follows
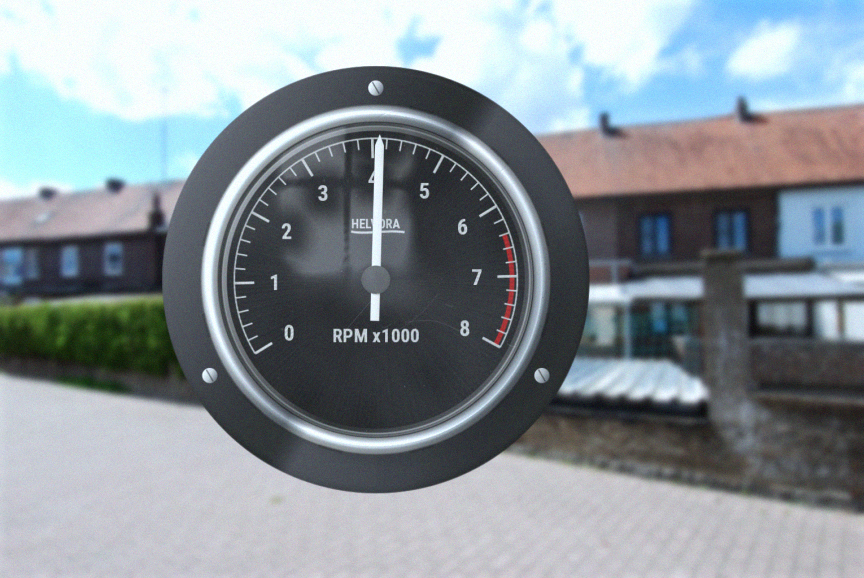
4100 rpm
